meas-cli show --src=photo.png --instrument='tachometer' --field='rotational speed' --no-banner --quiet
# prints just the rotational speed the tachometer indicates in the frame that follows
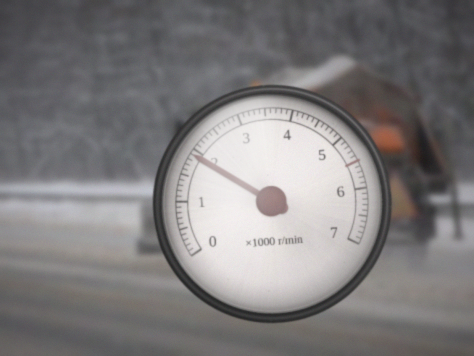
1900 rpm
